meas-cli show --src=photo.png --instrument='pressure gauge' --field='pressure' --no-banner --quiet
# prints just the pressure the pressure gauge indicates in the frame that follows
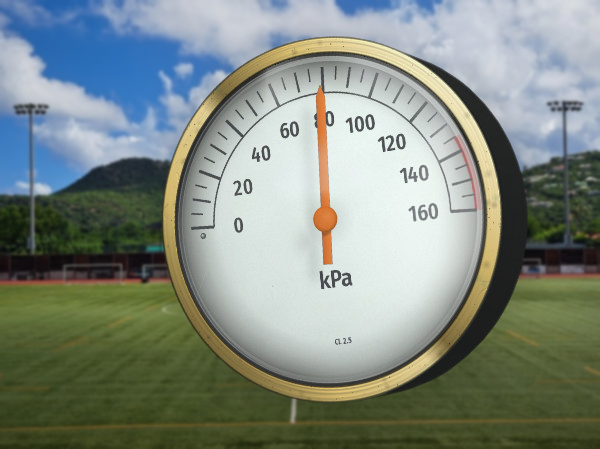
80 kPa
